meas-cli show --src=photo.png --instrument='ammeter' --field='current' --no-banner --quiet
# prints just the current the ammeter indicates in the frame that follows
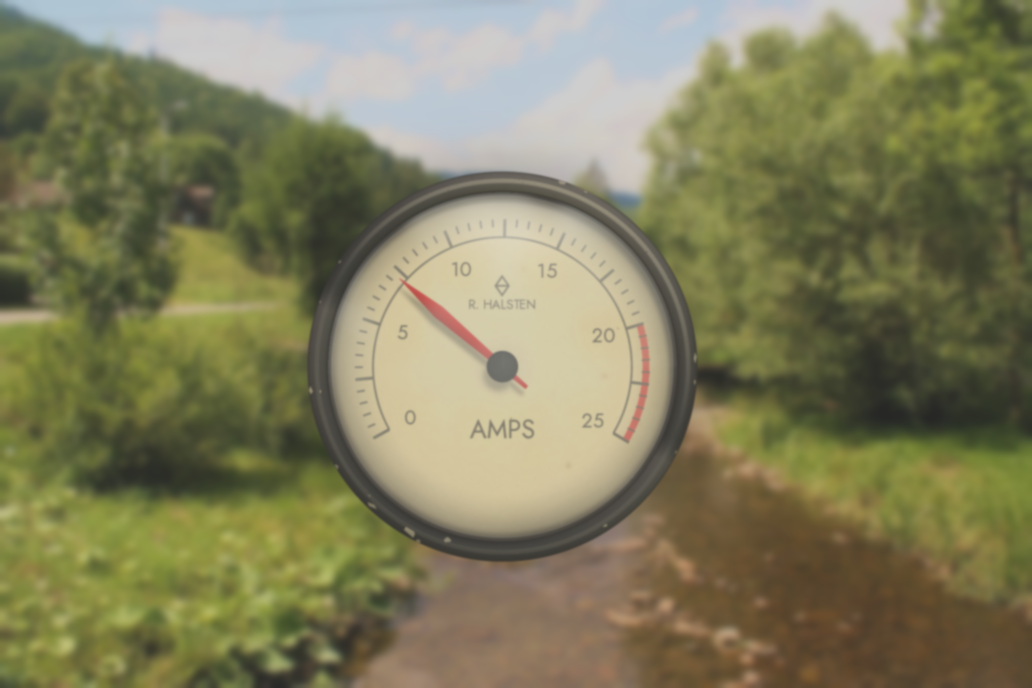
7.25 A
